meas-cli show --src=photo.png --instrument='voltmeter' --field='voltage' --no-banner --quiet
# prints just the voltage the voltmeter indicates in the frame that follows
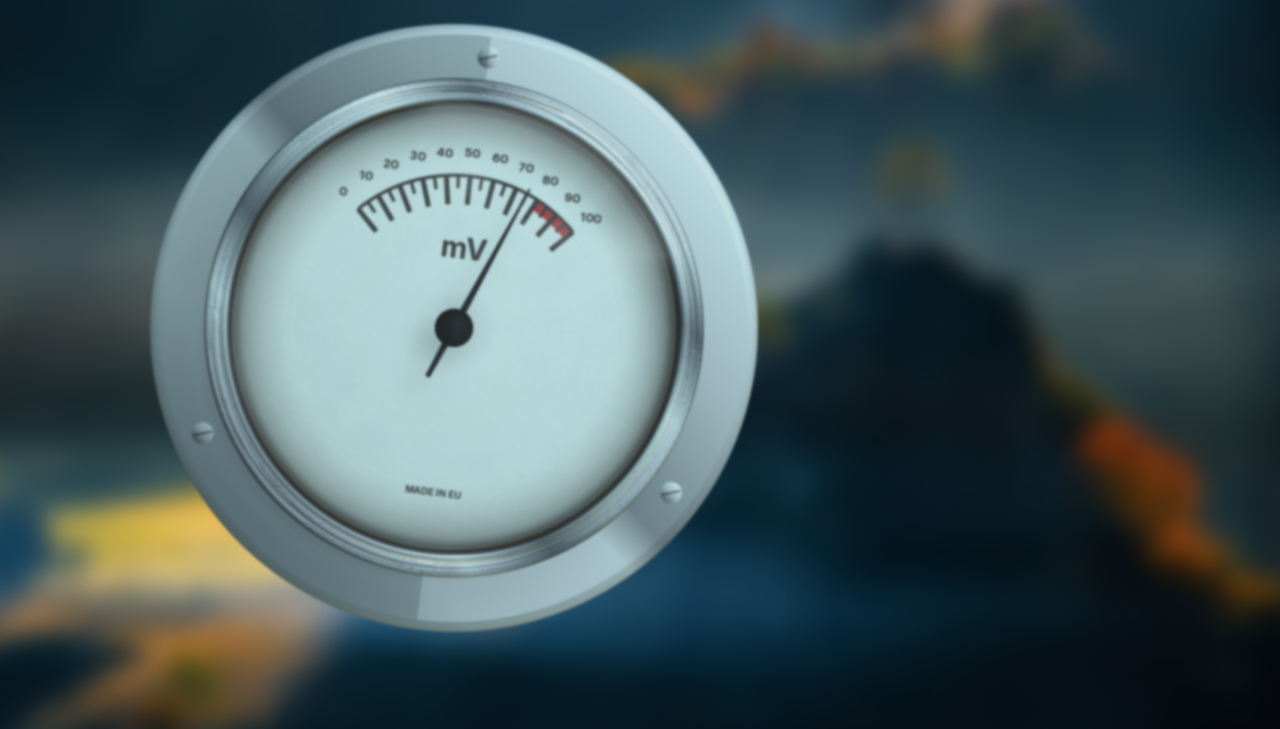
75 mV
